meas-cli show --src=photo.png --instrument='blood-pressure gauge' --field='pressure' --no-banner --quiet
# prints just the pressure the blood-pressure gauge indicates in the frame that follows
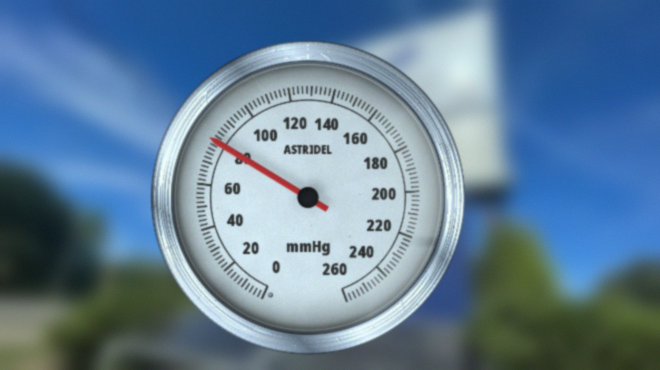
80 mmHg
